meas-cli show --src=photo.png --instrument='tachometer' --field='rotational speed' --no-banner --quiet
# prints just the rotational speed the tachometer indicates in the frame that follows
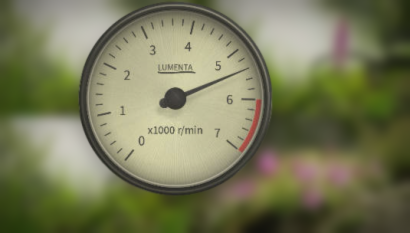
5400 rpm
